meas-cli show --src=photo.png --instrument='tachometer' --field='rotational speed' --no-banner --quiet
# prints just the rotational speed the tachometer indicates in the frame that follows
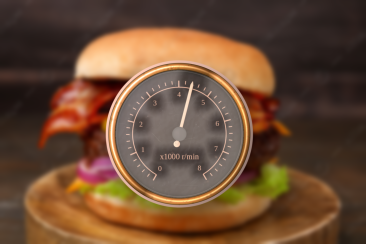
4400 rpm
